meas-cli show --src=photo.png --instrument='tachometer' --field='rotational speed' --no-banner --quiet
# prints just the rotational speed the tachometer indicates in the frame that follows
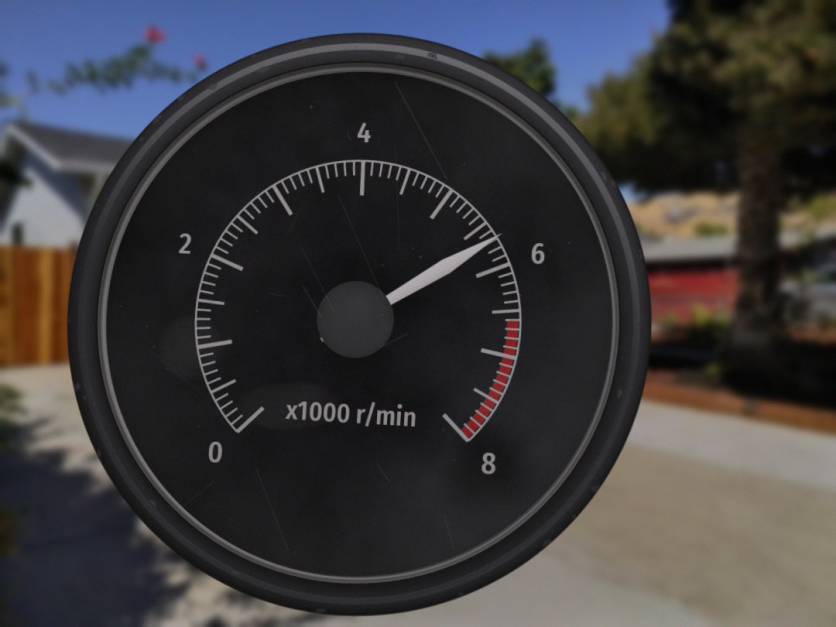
5700 rpm
